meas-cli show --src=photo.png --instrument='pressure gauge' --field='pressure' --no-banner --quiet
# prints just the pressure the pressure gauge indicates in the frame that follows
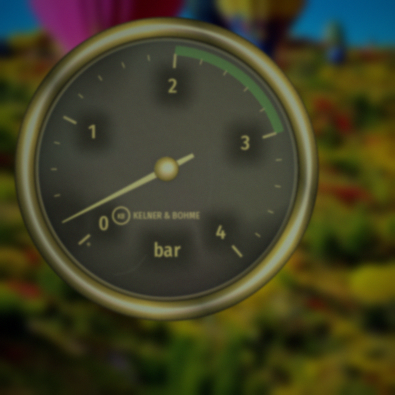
0.2 bar
